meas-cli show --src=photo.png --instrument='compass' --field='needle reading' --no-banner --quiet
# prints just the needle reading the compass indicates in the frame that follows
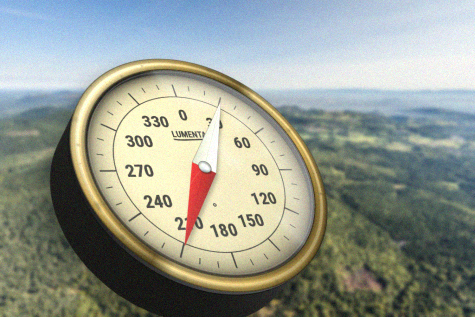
210 °
